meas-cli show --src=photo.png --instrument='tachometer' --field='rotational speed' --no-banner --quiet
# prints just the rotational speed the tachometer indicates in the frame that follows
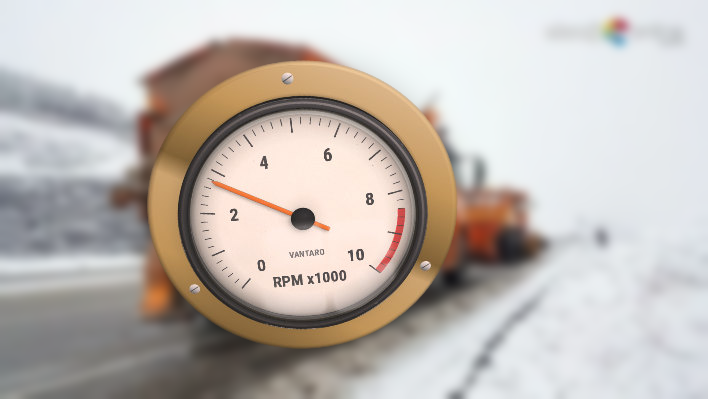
2800 rpm
